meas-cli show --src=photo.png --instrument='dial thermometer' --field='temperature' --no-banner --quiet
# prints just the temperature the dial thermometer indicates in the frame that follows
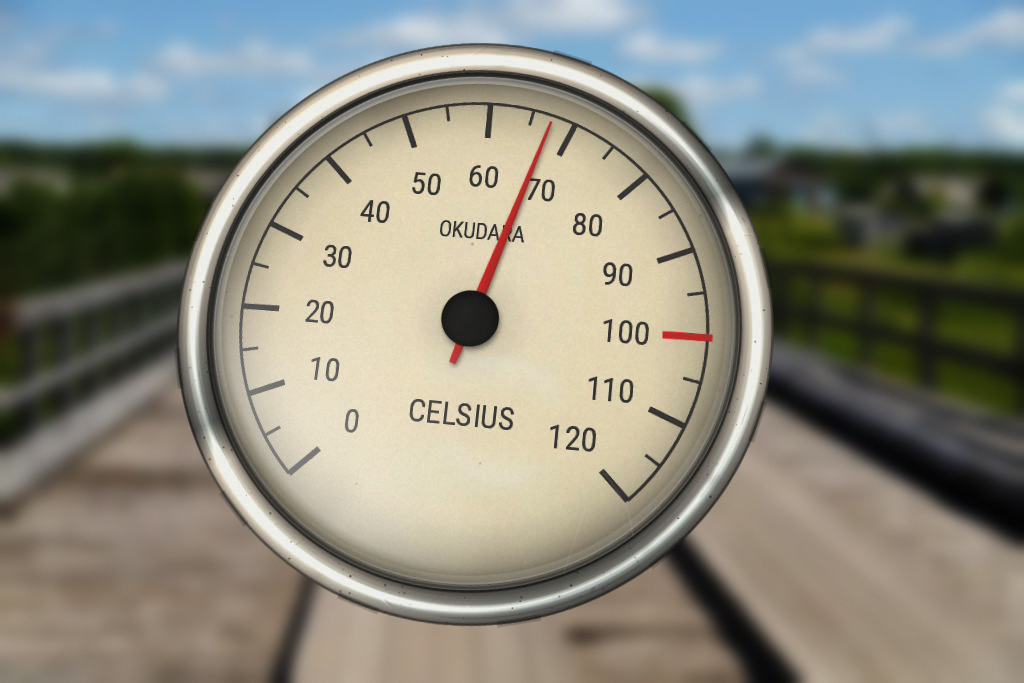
67.5 °C
